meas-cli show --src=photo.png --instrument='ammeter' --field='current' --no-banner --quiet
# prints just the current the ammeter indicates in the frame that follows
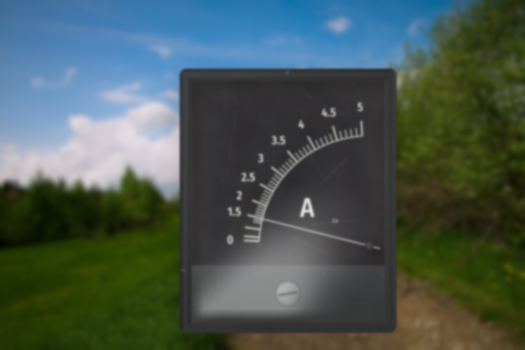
1.5 A
